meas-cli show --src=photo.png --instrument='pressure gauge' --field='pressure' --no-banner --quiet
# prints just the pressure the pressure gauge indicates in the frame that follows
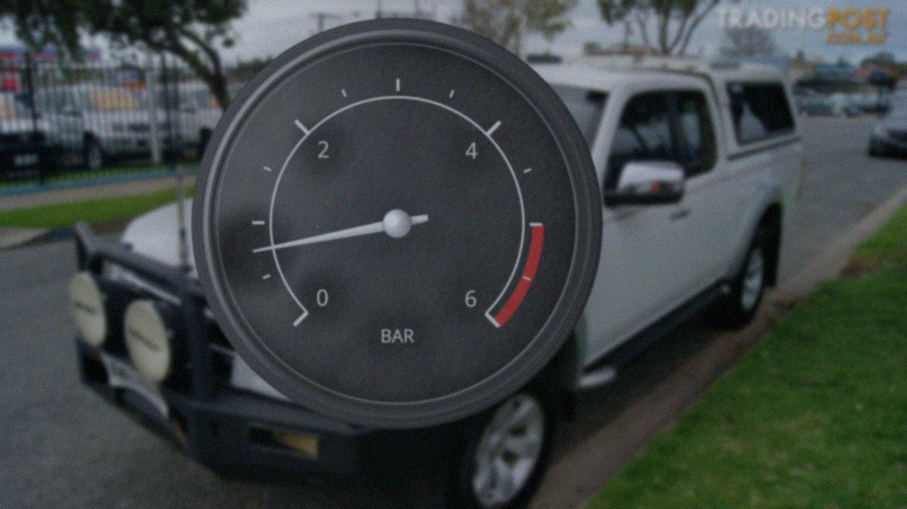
0.75 bar
